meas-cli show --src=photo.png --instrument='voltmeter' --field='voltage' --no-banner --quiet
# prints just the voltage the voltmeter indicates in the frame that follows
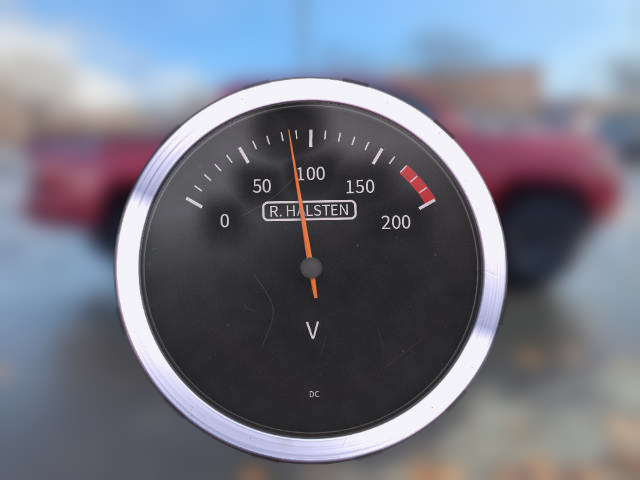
85 V
